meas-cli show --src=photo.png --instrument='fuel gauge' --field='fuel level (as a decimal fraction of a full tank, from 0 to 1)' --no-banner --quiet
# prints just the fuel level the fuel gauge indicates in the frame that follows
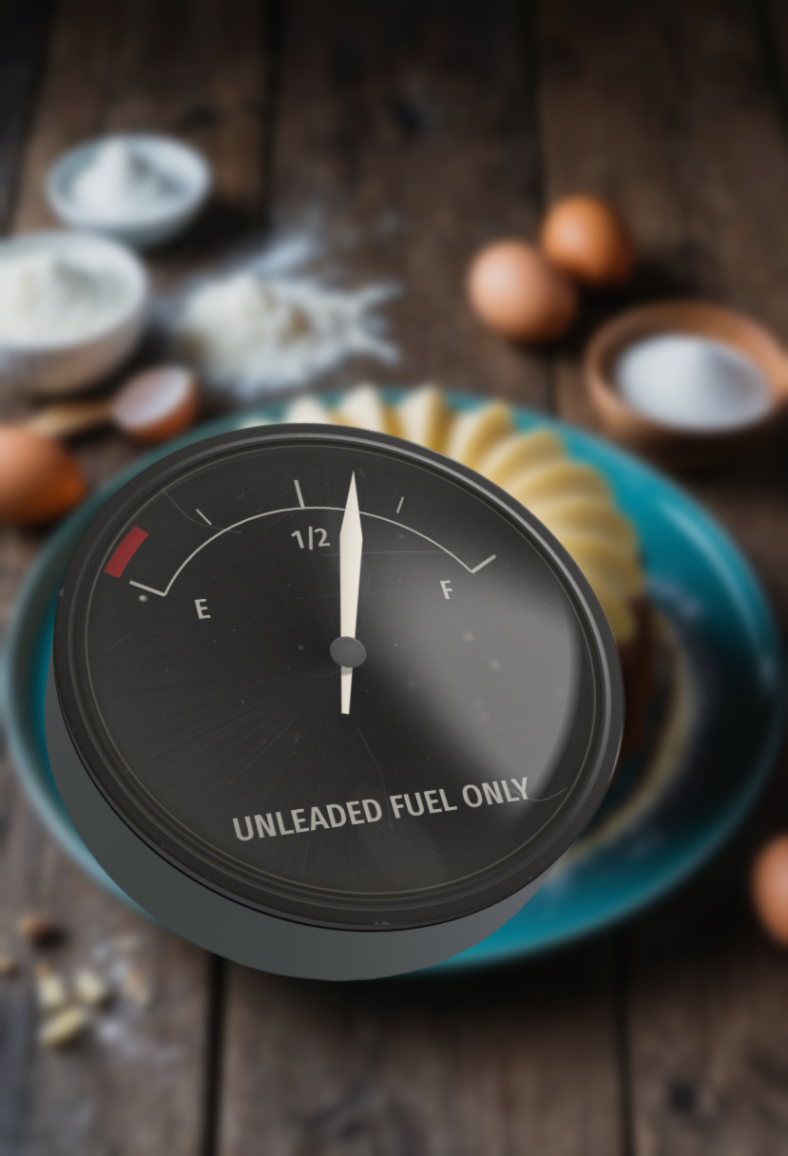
0.625
